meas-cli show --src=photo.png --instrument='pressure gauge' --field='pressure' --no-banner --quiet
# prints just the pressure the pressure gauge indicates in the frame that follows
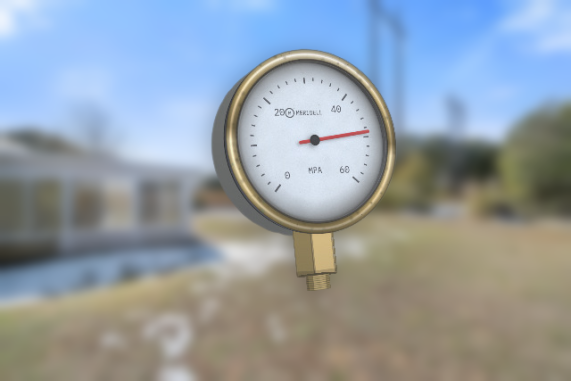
49 MPa
